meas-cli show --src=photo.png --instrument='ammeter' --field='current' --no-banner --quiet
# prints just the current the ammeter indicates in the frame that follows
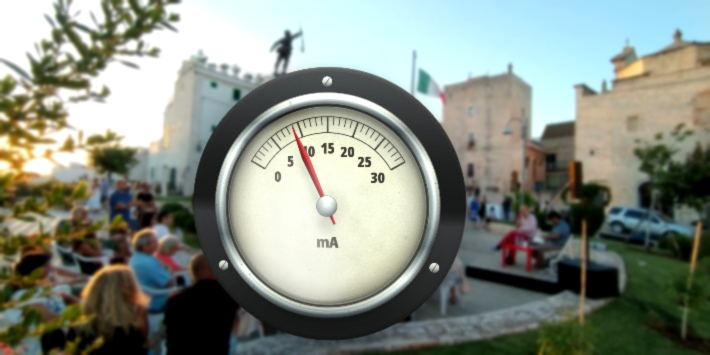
9 mA
